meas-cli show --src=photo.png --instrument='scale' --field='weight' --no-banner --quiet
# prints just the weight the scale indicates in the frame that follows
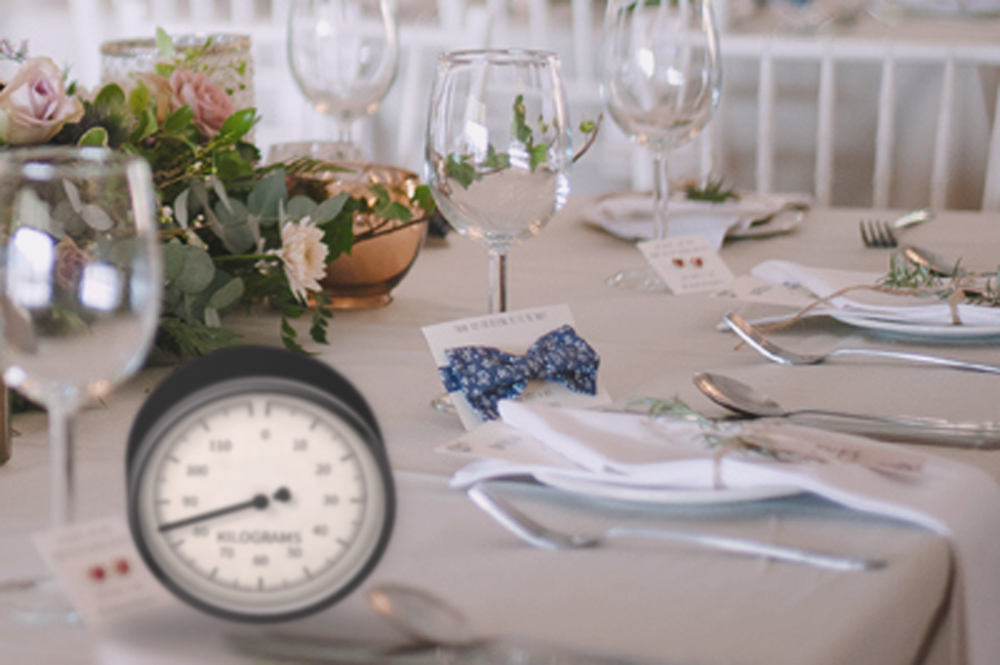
85 kg
